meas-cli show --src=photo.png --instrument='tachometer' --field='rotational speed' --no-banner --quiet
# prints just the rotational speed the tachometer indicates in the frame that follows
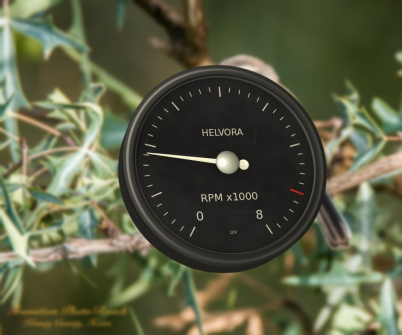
1800 rpm
